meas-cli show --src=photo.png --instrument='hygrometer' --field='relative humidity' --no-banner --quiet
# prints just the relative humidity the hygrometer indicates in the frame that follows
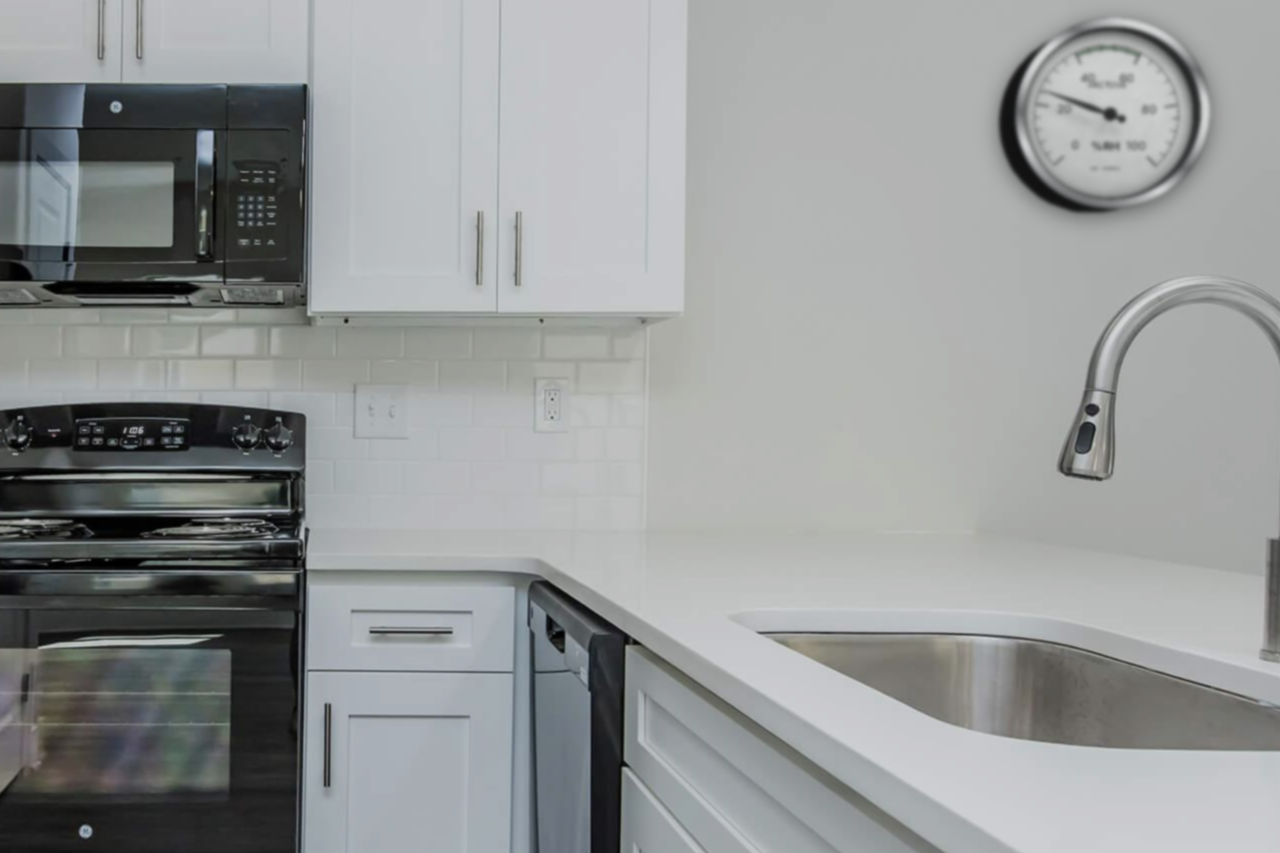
24 %
